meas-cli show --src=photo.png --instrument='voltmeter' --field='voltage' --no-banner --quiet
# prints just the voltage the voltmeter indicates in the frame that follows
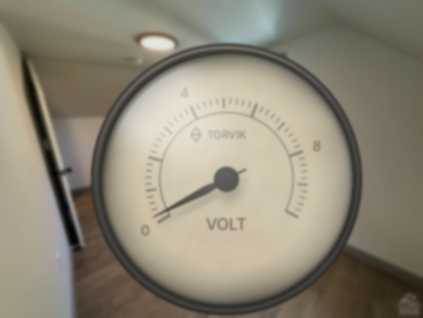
0.2 V
